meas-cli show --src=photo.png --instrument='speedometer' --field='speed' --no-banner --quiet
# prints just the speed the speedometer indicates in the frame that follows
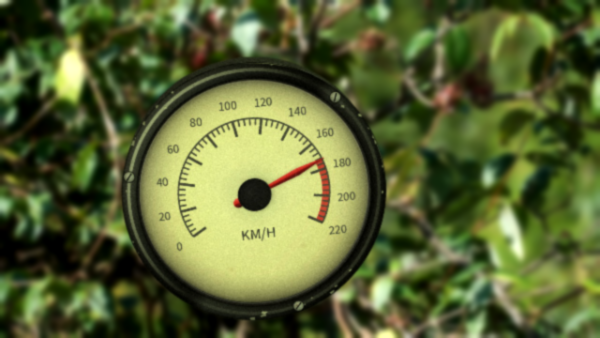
172 km/h
